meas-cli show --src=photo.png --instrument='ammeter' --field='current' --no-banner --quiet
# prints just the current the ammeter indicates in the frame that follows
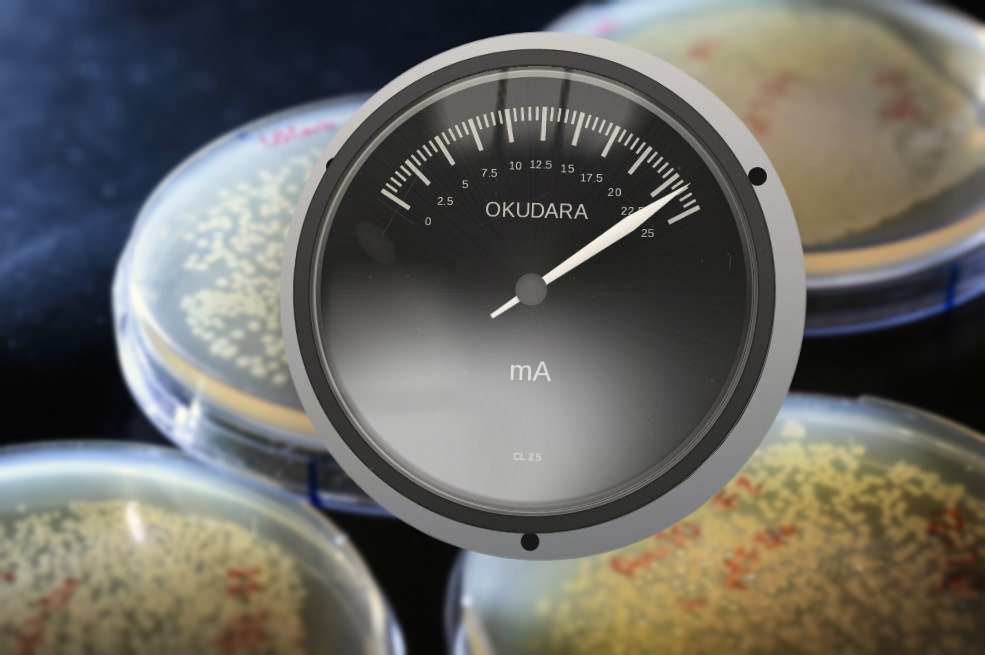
23.5 mA
